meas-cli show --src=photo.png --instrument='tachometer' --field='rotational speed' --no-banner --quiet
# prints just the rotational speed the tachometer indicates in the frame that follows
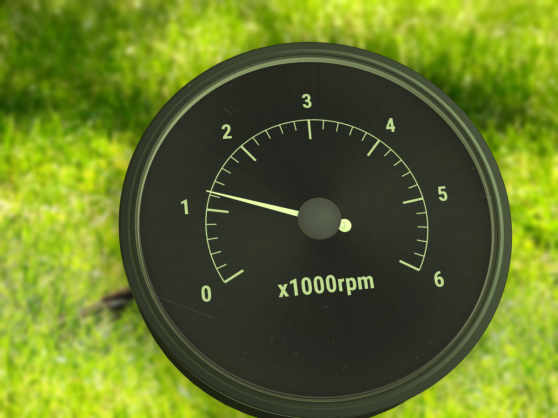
1200 rpm
